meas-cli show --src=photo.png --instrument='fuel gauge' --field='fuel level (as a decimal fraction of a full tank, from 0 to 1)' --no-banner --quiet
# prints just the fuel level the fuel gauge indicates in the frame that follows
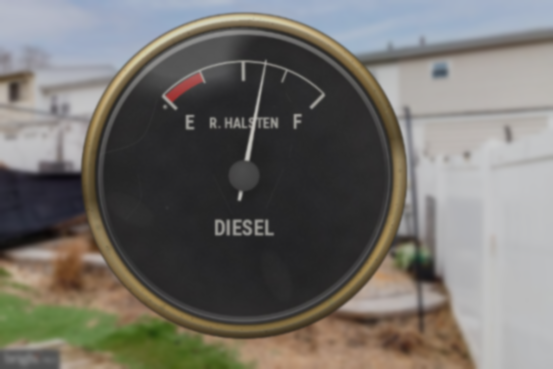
0.625
